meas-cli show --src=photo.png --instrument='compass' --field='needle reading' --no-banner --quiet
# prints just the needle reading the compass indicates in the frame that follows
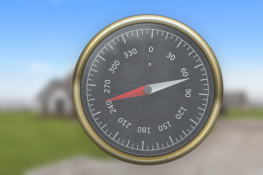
250 °
